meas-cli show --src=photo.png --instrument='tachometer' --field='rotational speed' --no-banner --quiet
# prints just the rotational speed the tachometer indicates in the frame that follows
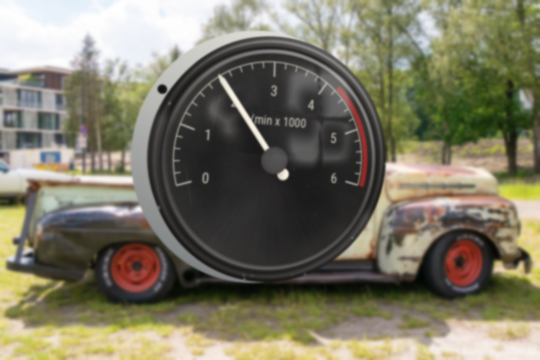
2000 rpm
